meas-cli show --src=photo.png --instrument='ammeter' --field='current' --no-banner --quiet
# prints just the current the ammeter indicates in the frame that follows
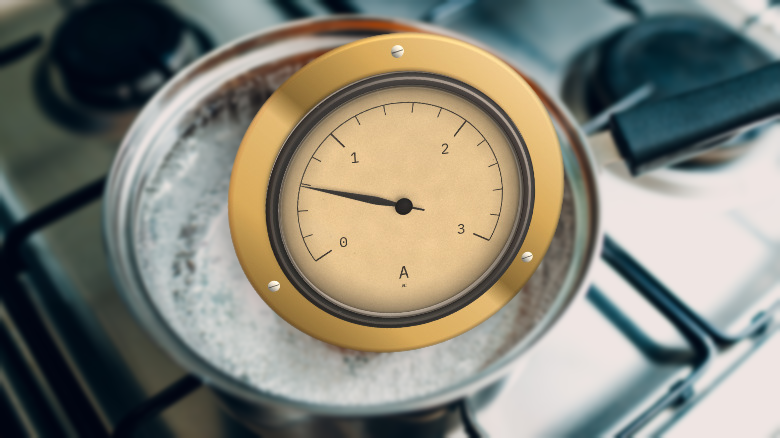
0.6 A
